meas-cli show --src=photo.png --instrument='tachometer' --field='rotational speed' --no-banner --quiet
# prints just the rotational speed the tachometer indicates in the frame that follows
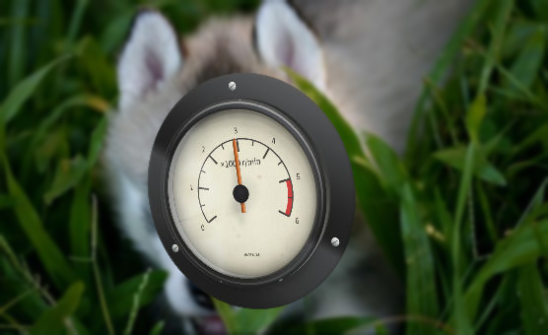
3000 rpm
